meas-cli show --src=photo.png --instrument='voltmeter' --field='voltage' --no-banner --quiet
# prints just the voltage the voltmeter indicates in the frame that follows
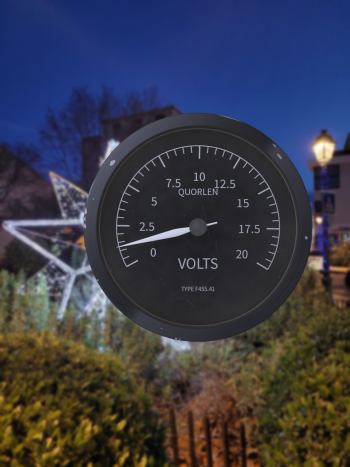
1.25 V
